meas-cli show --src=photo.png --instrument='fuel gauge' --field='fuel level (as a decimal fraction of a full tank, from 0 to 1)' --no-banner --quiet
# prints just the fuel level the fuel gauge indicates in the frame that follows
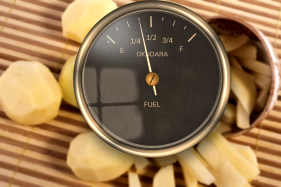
0.375
